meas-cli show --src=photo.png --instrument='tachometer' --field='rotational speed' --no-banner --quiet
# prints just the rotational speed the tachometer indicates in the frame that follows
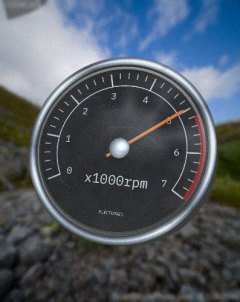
5000 rpm
